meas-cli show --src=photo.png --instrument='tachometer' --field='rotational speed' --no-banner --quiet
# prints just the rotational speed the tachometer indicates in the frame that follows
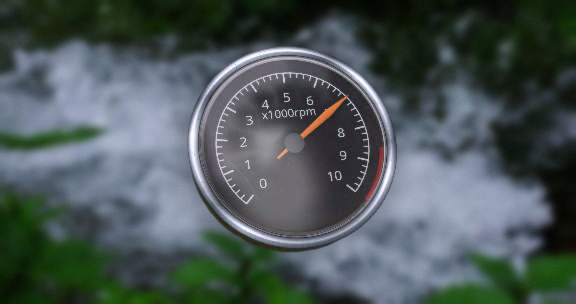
7000 rpm
